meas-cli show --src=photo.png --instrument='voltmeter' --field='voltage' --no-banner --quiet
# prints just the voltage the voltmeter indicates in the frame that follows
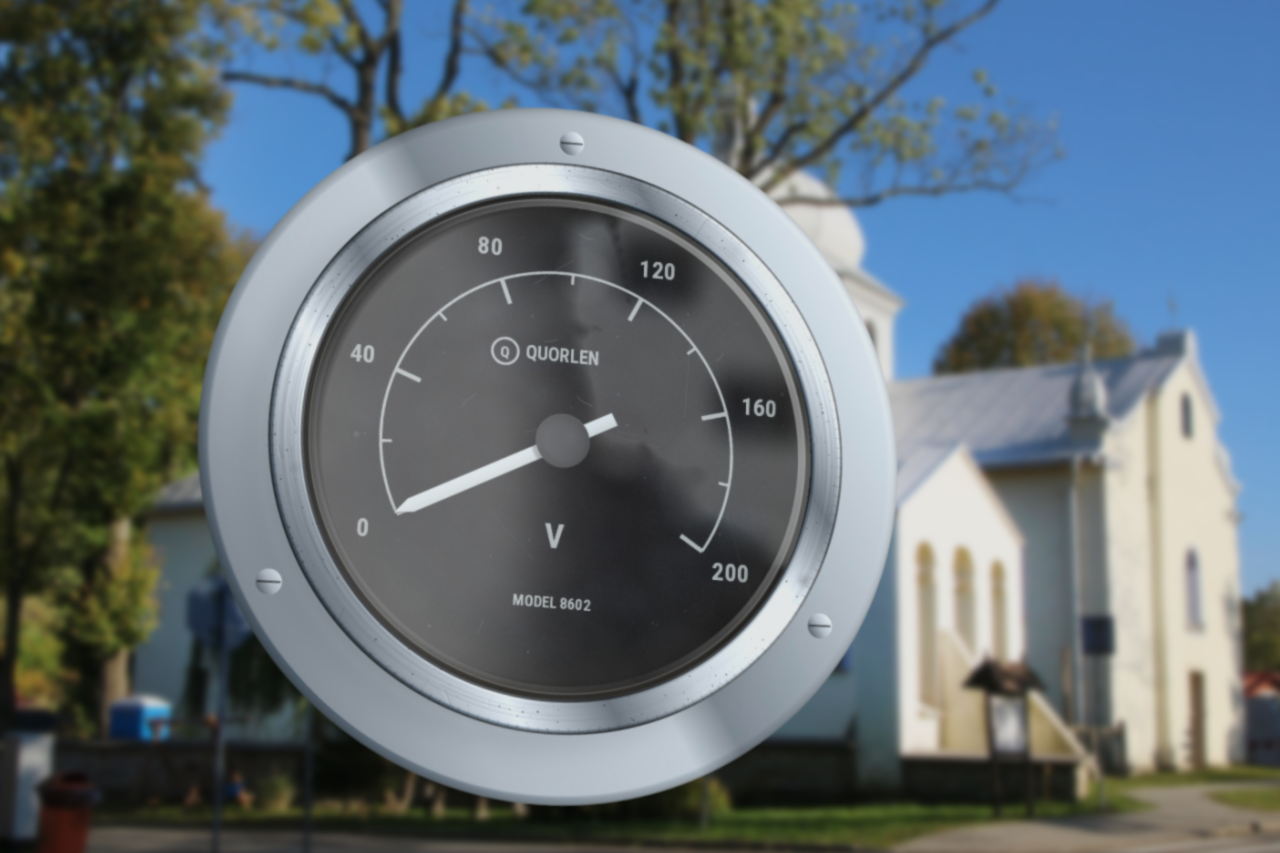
0 V
